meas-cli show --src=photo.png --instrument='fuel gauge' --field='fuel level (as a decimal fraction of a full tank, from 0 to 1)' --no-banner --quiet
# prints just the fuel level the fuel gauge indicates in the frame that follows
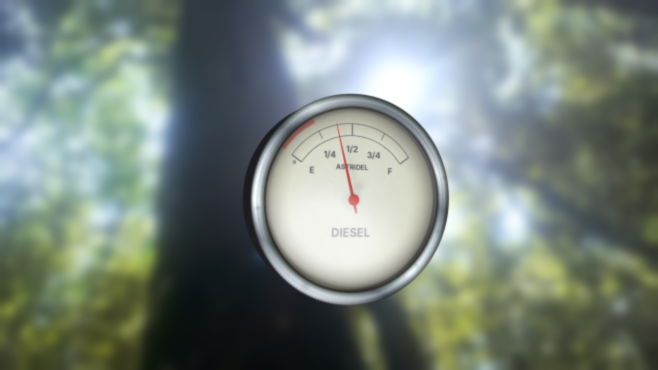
0.375
